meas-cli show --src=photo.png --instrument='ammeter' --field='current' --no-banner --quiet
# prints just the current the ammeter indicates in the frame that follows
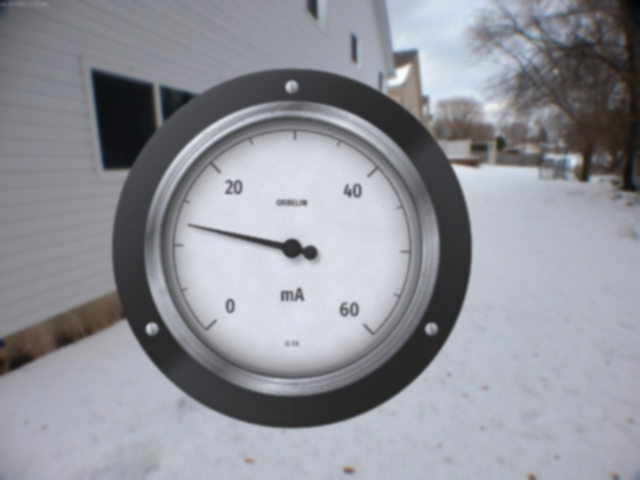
12.5 mA
